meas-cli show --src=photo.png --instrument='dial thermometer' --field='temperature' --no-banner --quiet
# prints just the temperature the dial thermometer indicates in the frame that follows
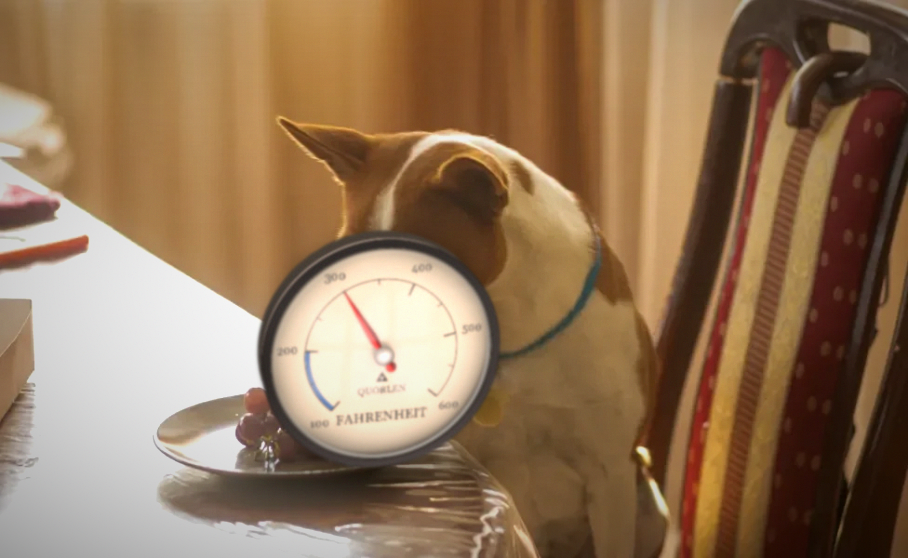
300 °F
